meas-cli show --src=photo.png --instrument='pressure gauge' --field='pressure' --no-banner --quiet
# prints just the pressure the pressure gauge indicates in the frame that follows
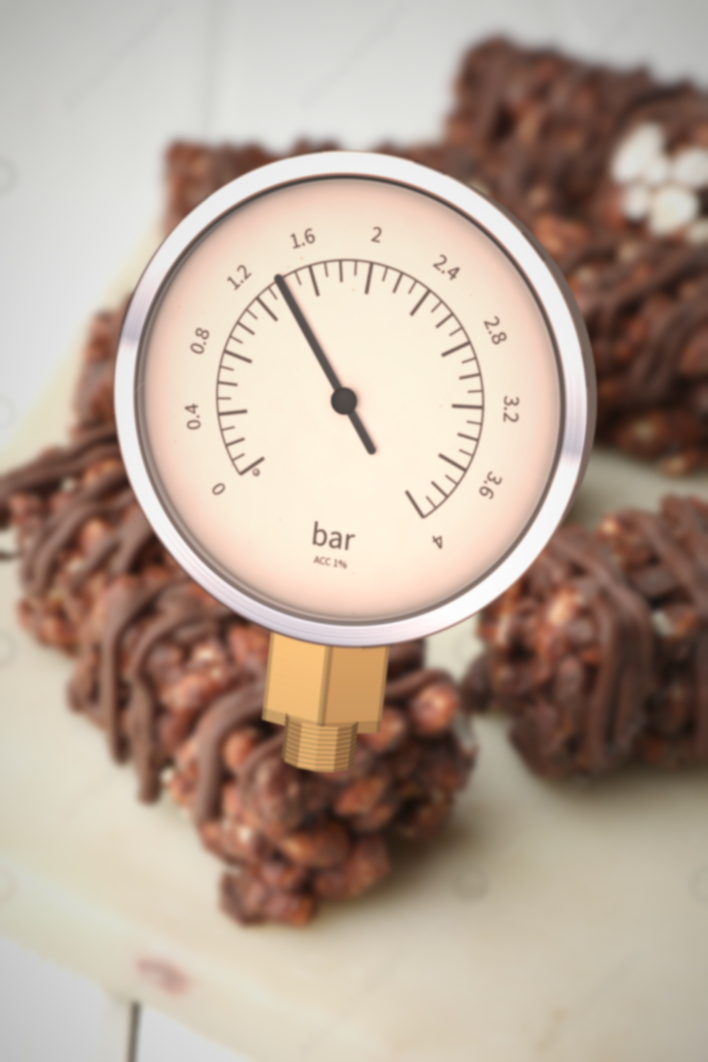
1.4 bar
